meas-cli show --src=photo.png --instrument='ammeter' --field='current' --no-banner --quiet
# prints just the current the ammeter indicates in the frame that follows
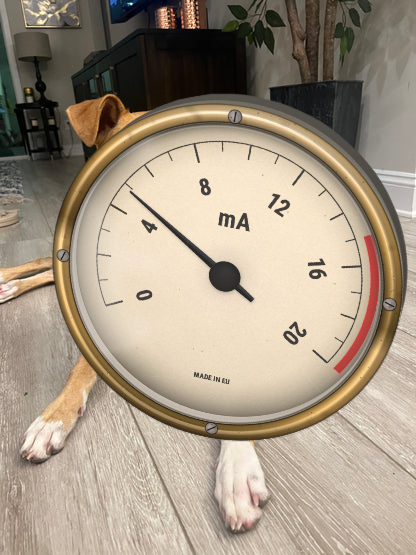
5 mA
